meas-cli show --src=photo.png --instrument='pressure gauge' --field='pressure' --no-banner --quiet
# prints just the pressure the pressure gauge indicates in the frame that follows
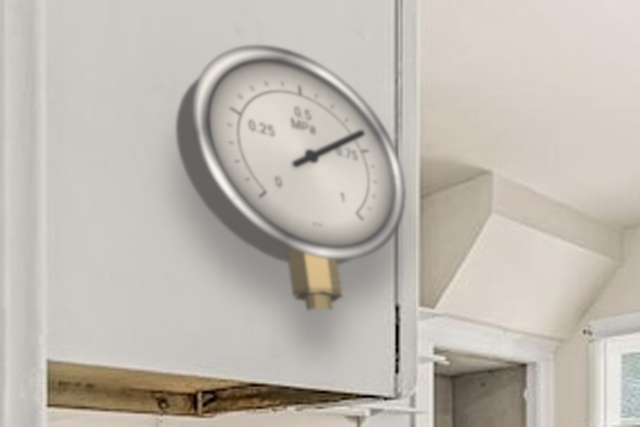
0.7 MPa
